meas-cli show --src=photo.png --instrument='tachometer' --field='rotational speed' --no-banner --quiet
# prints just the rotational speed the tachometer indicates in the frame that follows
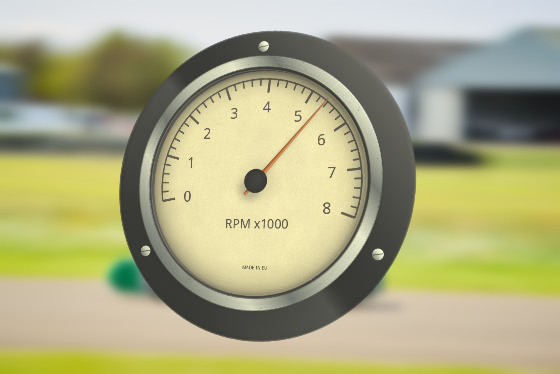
5400 rpm
